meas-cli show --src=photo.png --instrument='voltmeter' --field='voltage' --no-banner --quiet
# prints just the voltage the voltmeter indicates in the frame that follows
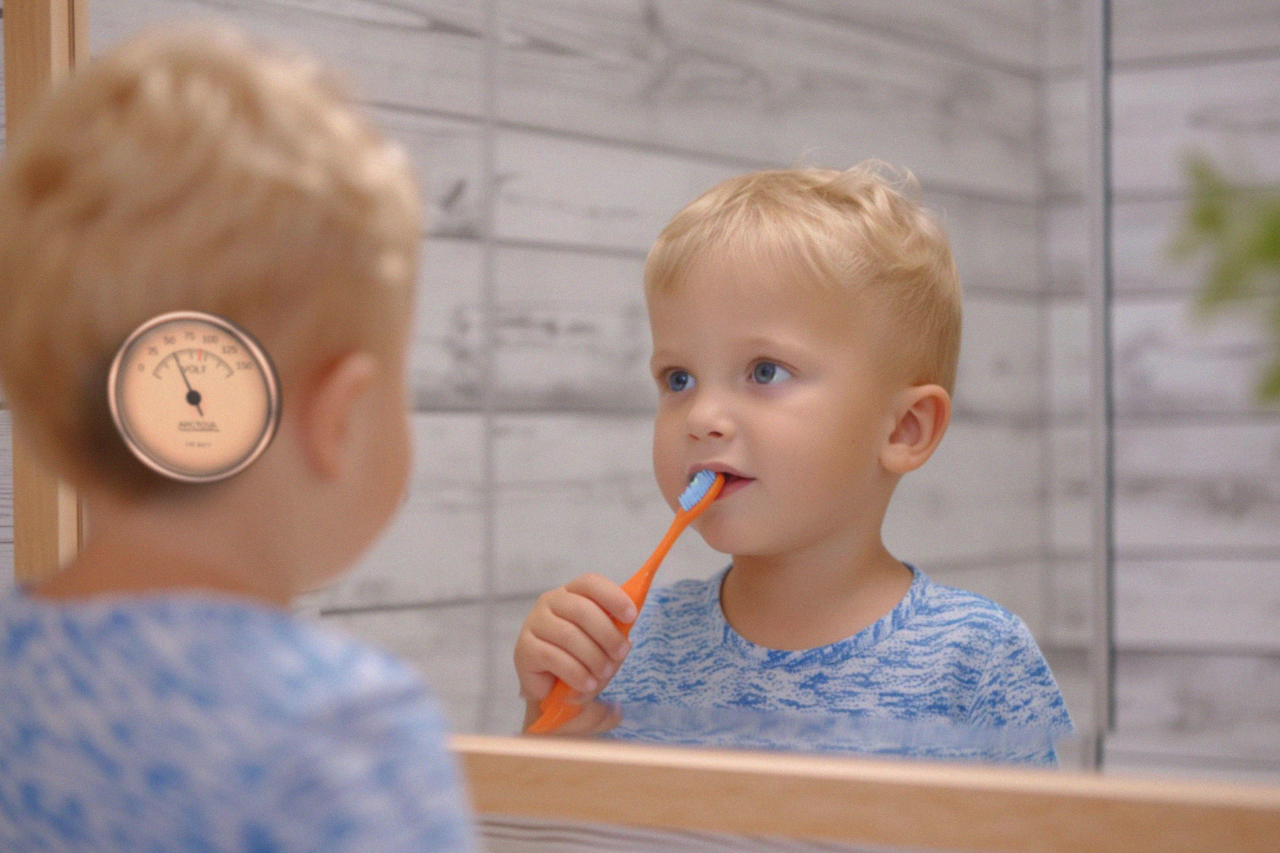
50 V
